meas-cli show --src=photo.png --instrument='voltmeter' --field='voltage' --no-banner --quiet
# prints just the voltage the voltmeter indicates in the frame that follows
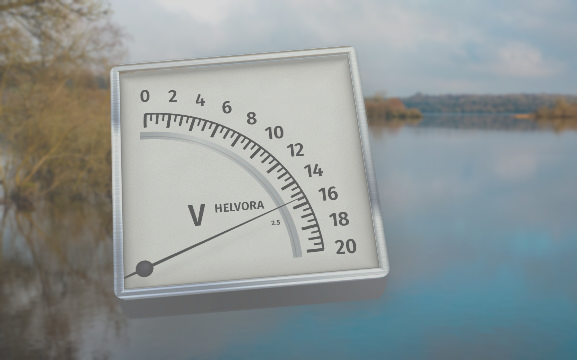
15.5 V
